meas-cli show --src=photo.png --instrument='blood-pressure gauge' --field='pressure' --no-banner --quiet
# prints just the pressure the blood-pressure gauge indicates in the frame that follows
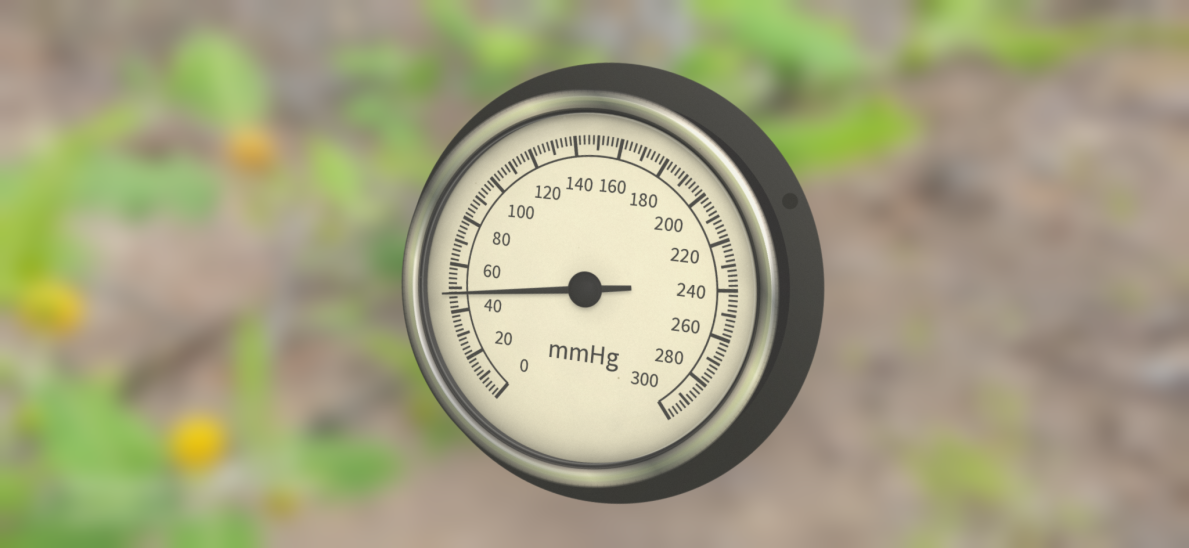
48 mmHg
